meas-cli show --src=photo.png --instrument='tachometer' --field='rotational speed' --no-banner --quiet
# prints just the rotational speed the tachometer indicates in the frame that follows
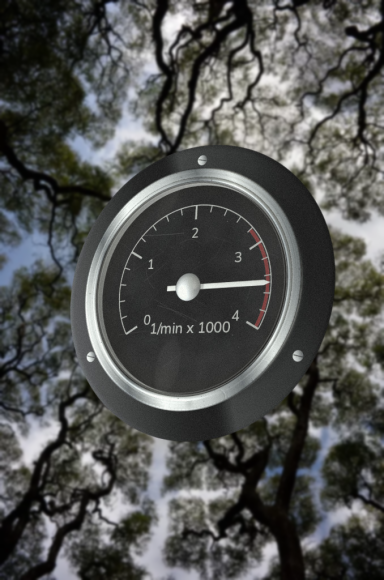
3500 rpm
